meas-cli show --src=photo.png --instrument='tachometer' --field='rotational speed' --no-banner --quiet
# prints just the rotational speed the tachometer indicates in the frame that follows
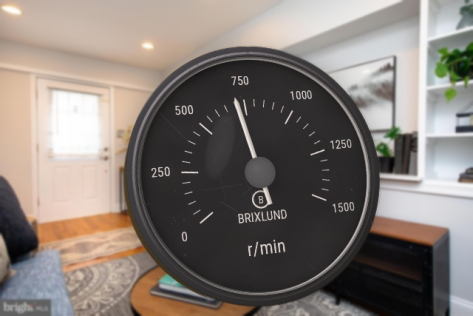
700 rpm
